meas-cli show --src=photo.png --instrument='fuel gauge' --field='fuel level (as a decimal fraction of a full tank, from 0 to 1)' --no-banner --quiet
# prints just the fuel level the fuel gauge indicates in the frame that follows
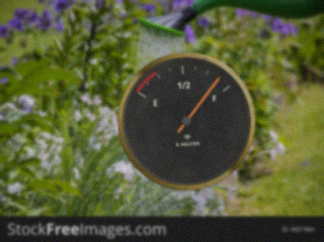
0.875
